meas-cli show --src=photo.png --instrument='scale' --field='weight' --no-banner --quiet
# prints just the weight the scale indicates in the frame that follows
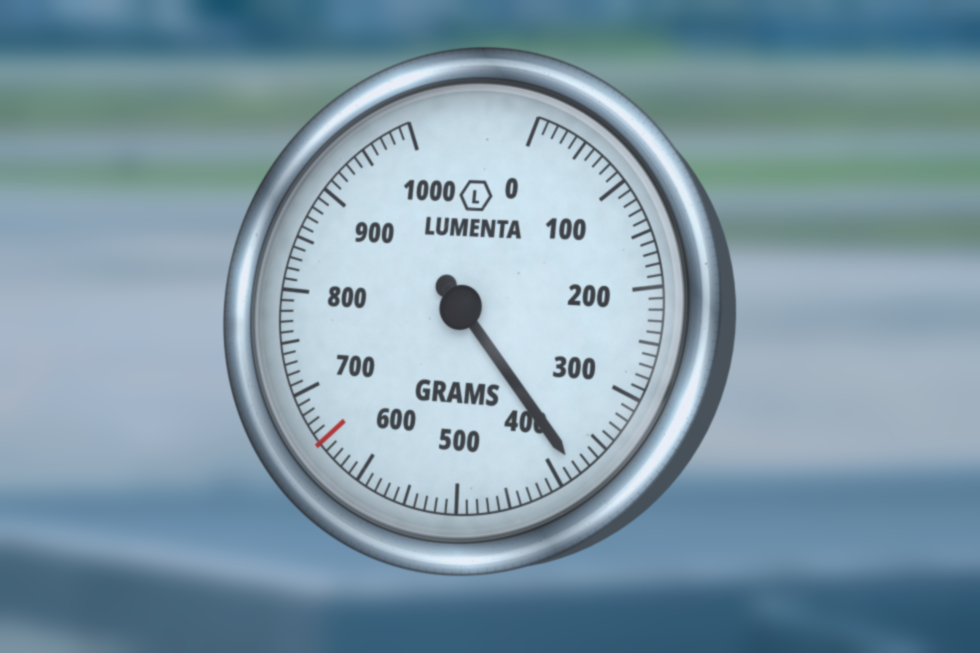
380 g
